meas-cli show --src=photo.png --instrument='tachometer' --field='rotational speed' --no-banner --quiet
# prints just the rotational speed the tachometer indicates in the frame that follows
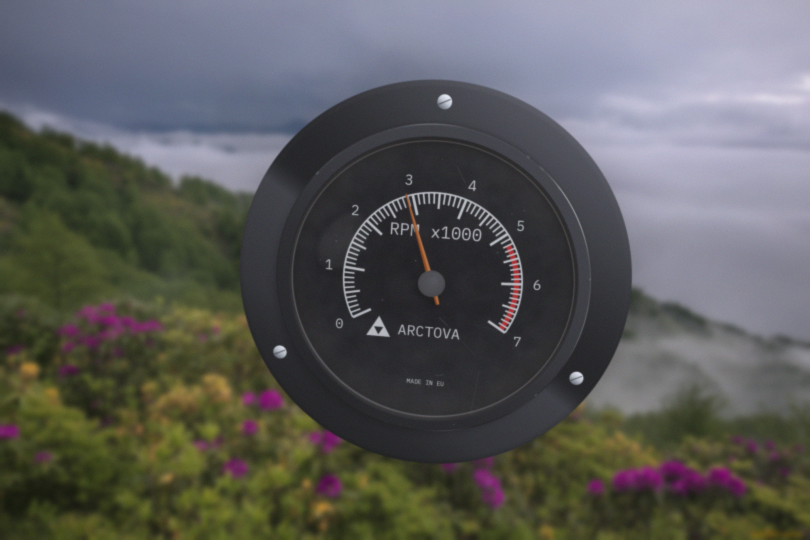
2900 rpm
